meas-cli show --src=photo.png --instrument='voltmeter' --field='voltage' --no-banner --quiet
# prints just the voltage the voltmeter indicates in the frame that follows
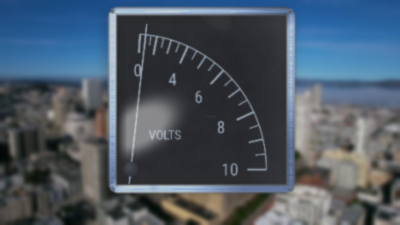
1 V
